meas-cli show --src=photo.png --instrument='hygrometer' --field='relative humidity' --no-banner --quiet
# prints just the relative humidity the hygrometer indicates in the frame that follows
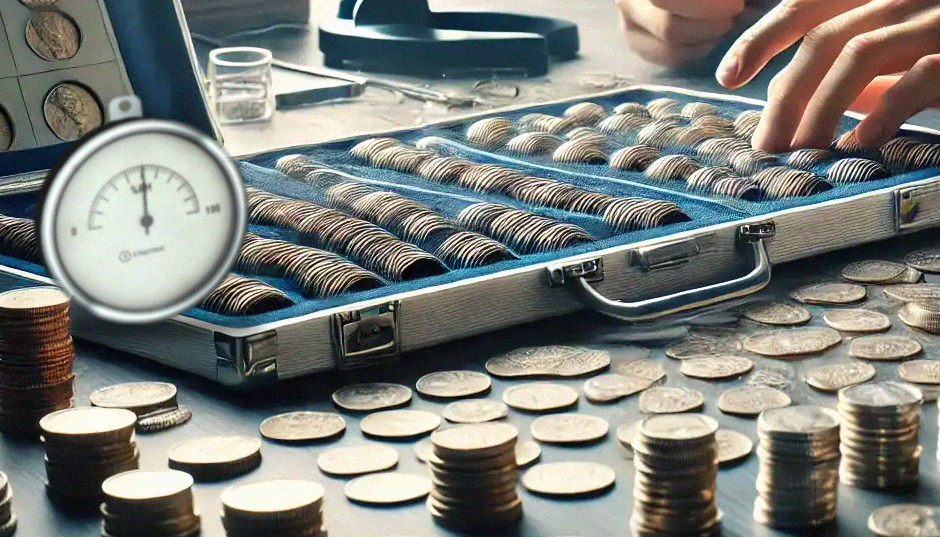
50 %
